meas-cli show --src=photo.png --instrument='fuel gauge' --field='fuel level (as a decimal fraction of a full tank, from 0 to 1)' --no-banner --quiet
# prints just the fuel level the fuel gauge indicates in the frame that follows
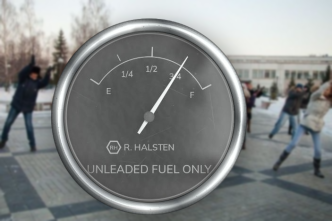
0.75
